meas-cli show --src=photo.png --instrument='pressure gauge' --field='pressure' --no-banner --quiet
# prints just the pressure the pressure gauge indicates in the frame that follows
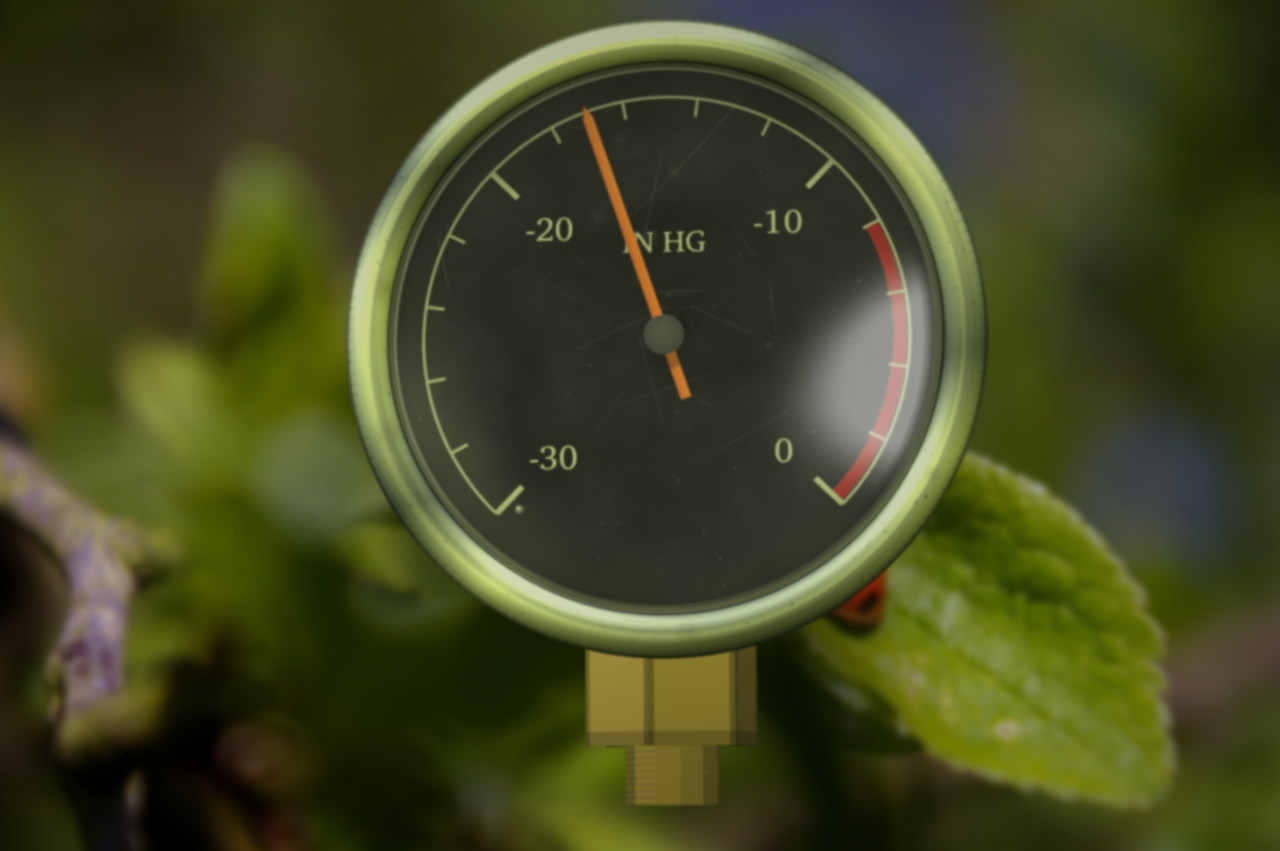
-17 inHg
